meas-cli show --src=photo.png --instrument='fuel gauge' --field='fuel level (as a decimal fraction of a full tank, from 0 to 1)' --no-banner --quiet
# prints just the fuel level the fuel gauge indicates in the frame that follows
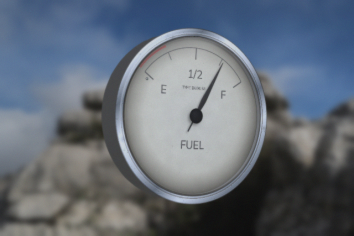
0.75
